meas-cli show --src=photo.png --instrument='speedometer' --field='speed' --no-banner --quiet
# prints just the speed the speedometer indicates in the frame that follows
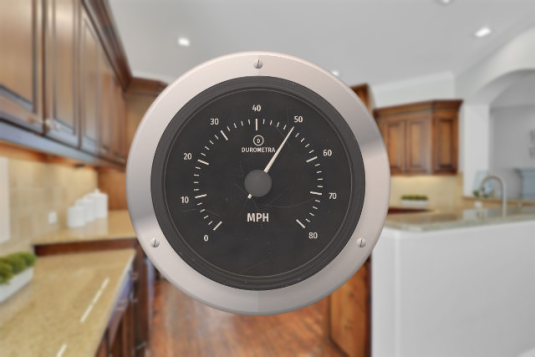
50 mph
